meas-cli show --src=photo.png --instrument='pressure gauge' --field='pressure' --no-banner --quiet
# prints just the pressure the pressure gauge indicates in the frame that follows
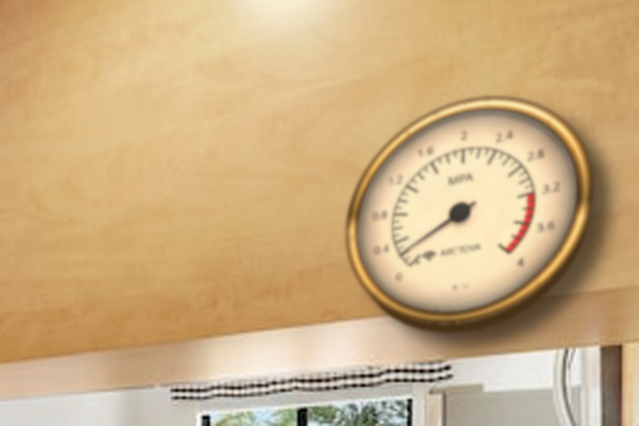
0.2 MPa
